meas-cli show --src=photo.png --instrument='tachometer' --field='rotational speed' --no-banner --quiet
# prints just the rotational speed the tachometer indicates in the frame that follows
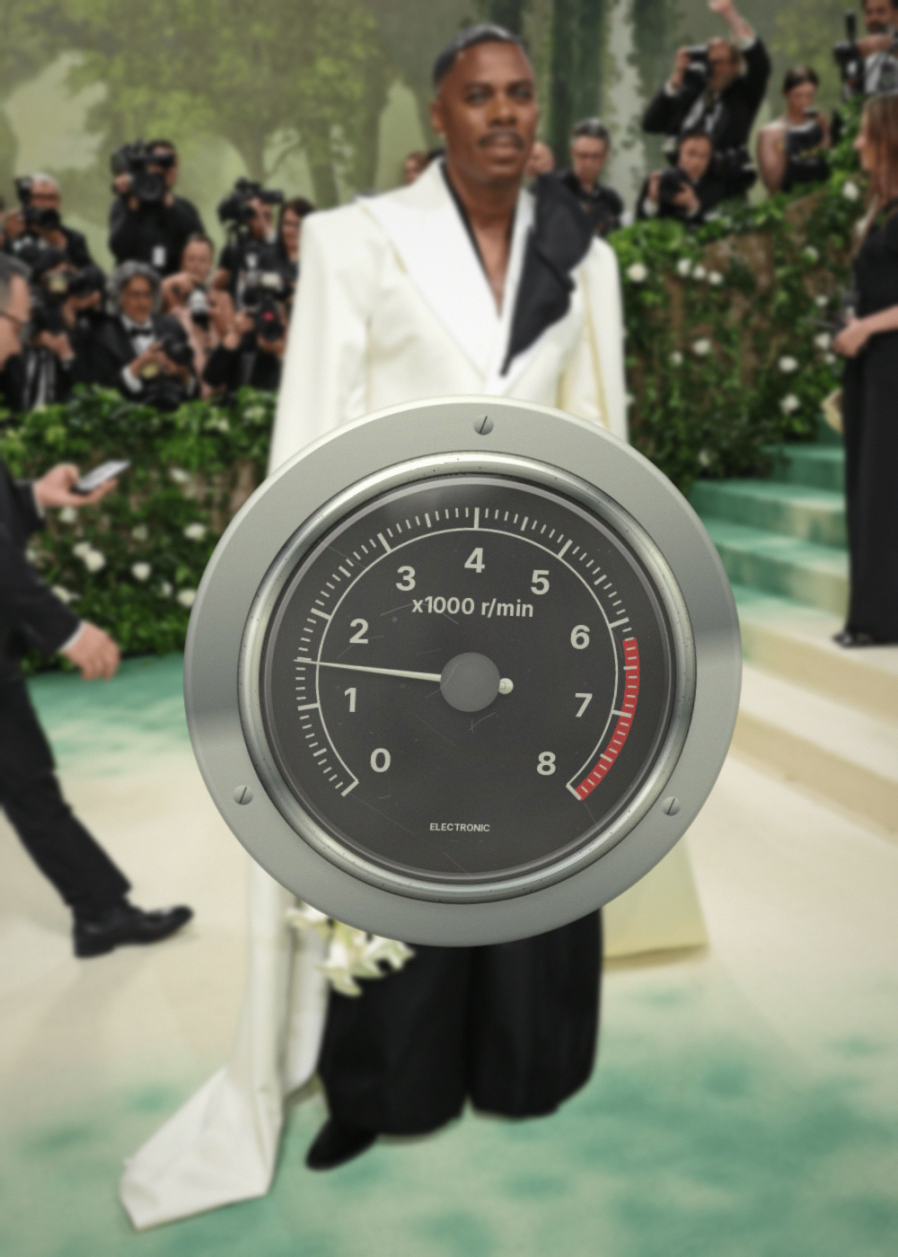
1500 rpm
